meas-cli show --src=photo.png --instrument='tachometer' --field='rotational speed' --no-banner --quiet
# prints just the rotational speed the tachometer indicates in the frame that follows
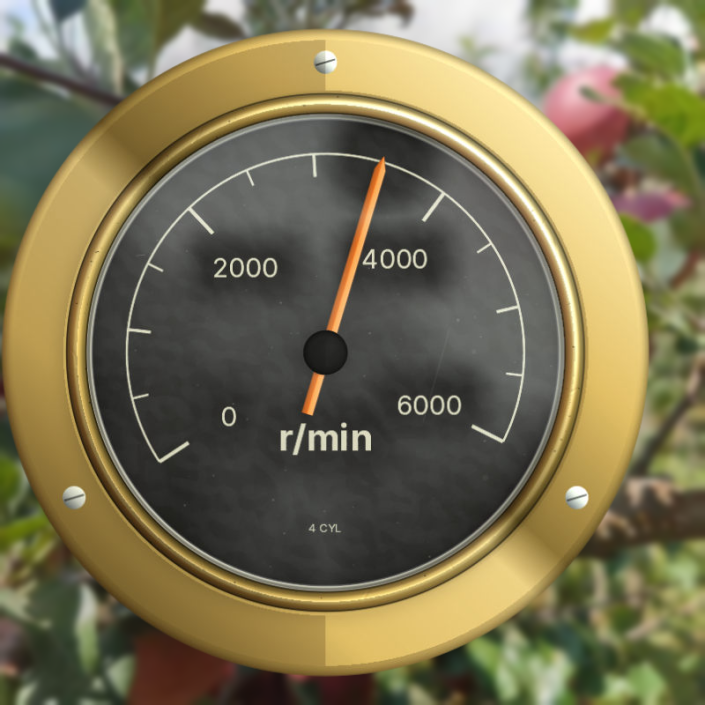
3500 rpm
